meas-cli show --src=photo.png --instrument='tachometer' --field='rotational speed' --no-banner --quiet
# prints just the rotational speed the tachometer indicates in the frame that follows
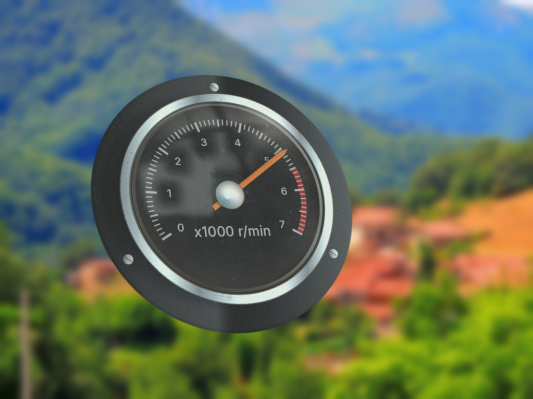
5100 rpm
